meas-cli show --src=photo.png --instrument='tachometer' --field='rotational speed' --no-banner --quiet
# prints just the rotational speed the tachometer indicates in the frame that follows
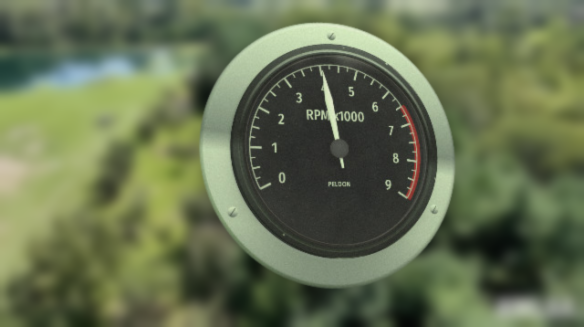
4000 rpm
